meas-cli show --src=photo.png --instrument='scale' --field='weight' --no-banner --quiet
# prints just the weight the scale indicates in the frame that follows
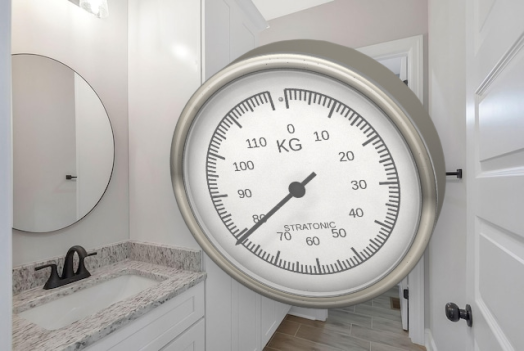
79 kg
